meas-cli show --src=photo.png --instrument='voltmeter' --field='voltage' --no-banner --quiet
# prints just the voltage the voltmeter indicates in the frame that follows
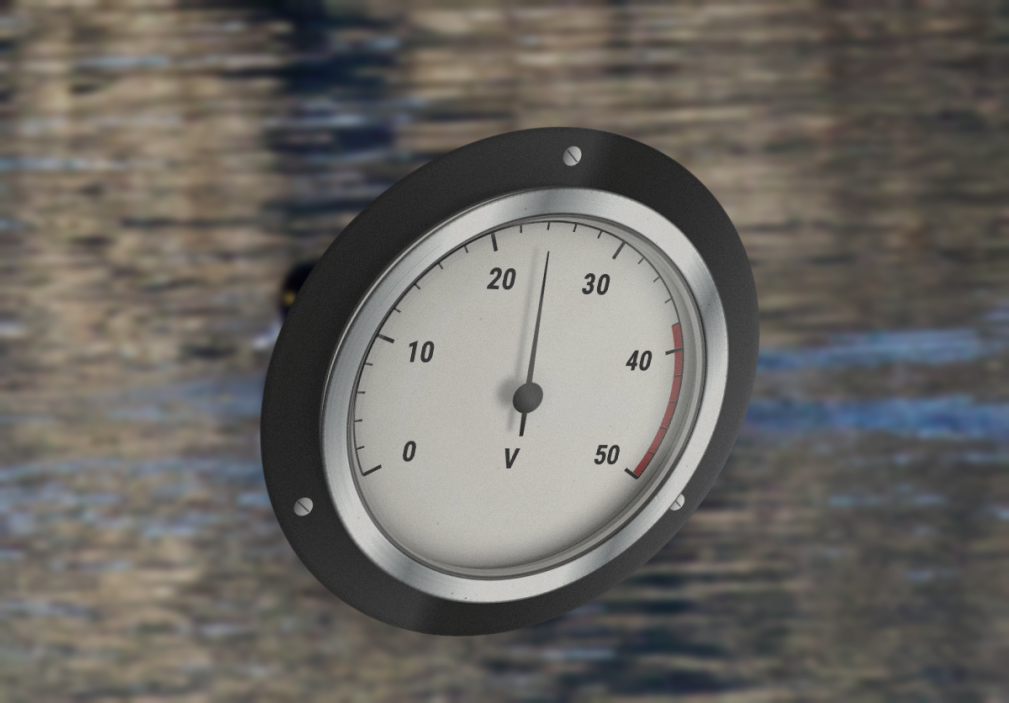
24 V
